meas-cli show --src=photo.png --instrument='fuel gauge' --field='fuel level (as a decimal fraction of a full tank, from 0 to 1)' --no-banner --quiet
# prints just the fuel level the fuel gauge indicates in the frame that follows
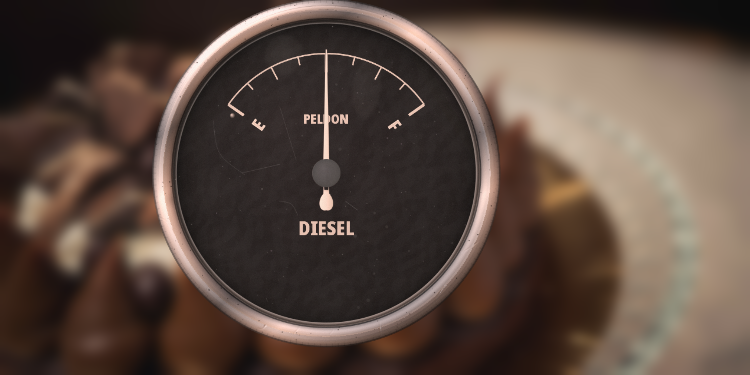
0.5
